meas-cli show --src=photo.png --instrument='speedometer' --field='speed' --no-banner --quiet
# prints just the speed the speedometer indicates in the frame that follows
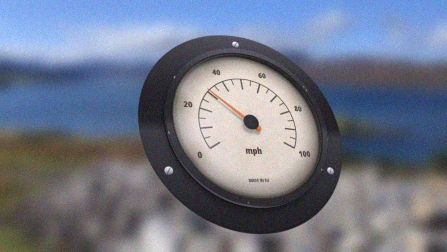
30 mph
